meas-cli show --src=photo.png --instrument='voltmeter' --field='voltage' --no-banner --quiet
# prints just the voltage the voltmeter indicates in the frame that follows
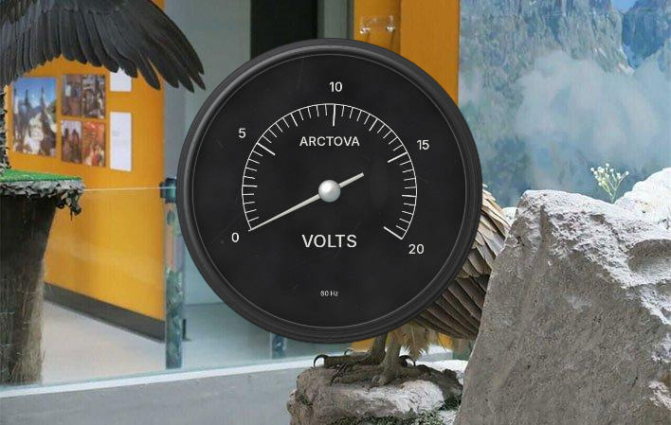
0 V
